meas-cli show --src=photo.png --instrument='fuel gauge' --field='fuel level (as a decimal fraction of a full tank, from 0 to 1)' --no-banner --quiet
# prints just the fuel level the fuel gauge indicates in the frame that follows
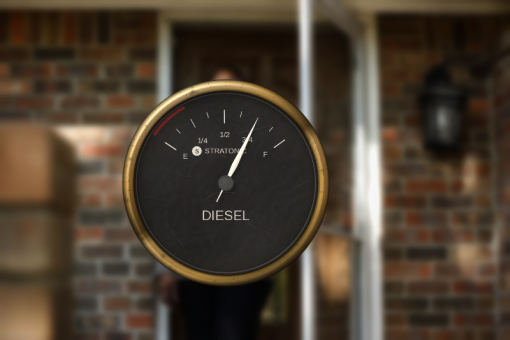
0.75
